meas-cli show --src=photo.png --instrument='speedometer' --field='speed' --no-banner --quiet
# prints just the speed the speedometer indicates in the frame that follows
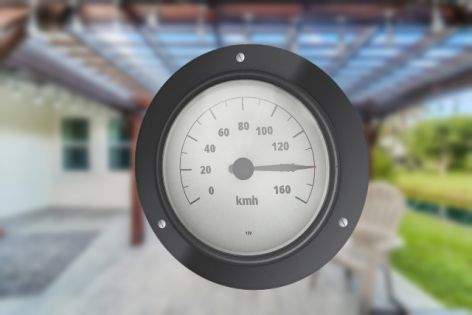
140 km/h
